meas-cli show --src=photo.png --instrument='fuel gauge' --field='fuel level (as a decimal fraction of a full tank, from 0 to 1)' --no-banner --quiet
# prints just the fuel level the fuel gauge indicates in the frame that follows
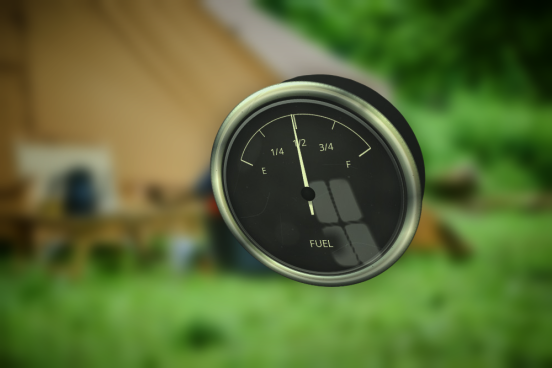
0.5
